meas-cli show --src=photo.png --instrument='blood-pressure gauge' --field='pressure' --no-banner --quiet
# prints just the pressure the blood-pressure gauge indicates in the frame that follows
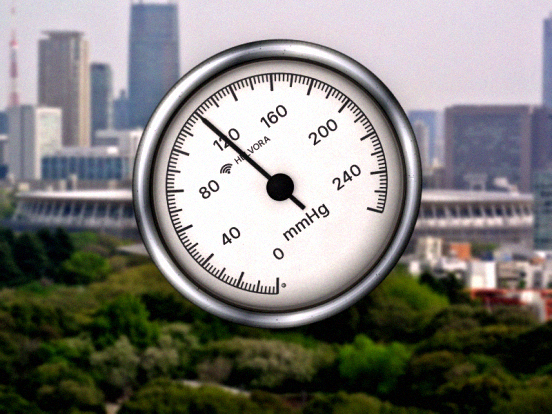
120 mmHg
